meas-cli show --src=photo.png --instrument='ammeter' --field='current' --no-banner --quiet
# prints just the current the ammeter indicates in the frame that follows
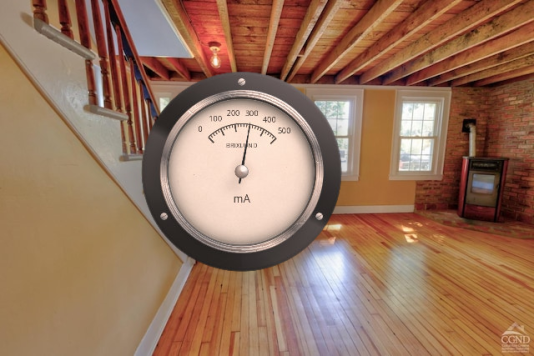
300 mA
